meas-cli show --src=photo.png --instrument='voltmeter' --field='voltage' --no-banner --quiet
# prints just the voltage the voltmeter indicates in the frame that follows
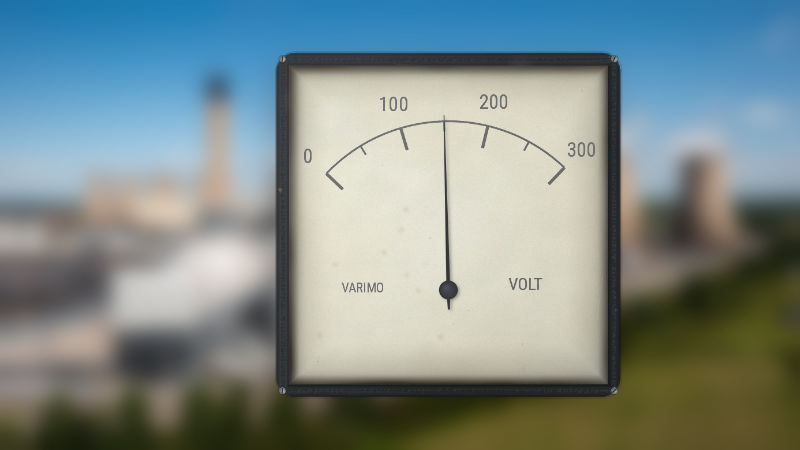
150 V
